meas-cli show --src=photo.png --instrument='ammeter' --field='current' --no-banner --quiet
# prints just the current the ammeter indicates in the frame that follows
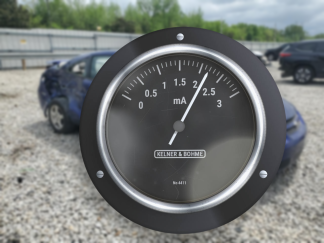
2.2 mA
